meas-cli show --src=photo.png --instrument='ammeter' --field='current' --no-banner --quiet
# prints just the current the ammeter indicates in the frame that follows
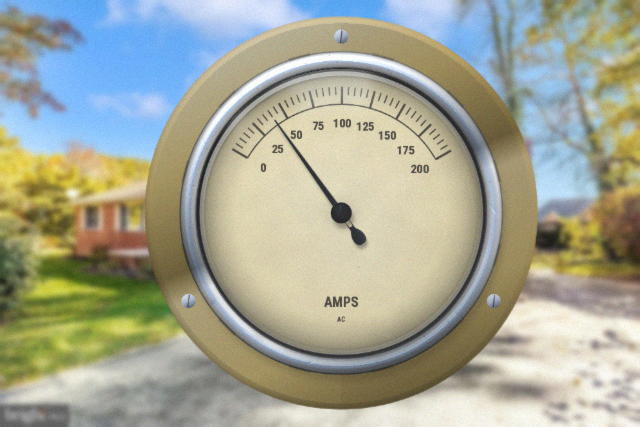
40 A
